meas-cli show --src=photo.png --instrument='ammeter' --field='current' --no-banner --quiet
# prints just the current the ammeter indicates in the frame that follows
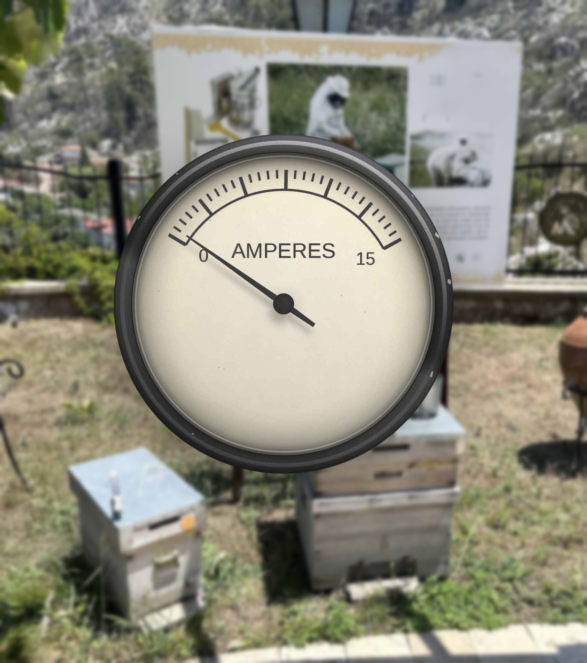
0.5 A
